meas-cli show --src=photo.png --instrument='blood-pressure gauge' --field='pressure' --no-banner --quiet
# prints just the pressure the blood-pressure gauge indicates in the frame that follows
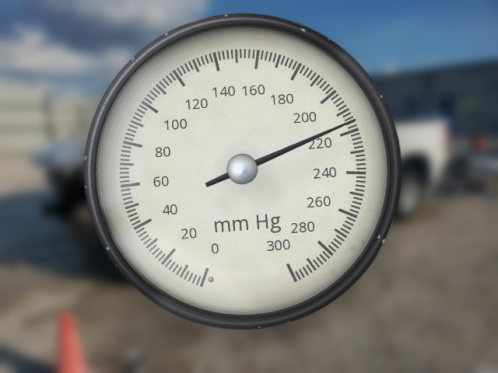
216 mmHg
